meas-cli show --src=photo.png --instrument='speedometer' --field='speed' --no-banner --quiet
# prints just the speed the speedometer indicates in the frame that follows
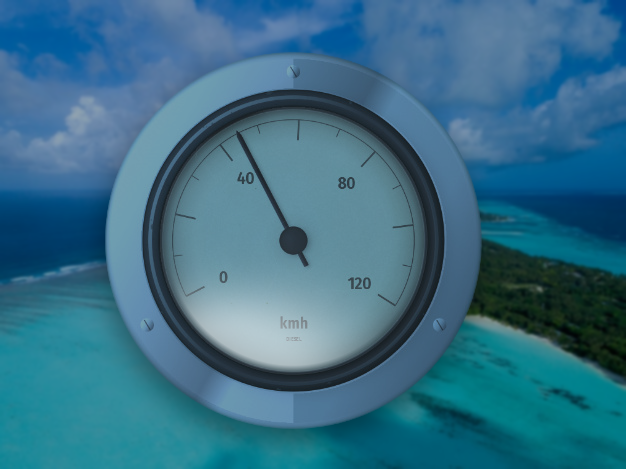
45 km/h
